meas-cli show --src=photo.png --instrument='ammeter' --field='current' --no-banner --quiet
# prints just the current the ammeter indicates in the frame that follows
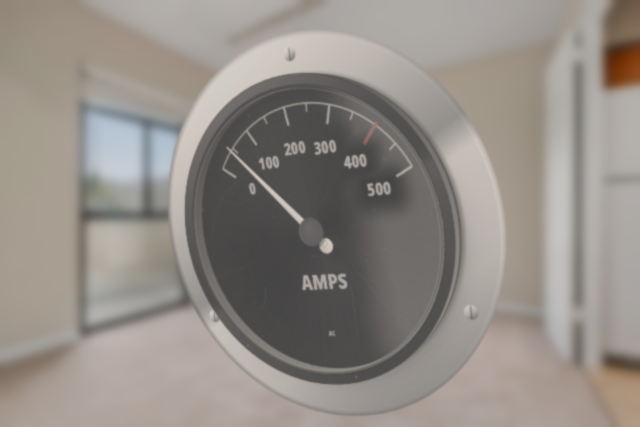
50 A
